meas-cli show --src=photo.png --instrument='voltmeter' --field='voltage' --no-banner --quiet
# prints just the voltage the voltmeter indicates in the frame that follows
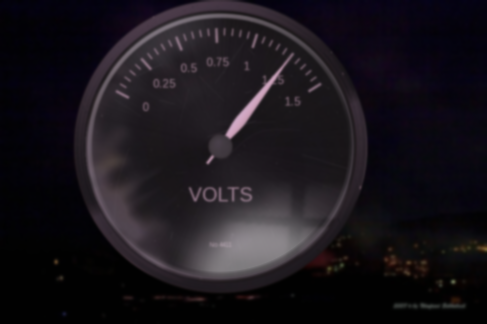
1.25 V
